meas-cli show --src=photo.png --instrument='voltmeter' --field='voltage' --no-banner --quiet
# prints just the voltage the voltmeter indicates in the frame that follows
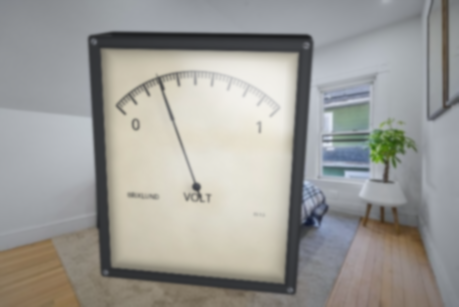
0.3 V
